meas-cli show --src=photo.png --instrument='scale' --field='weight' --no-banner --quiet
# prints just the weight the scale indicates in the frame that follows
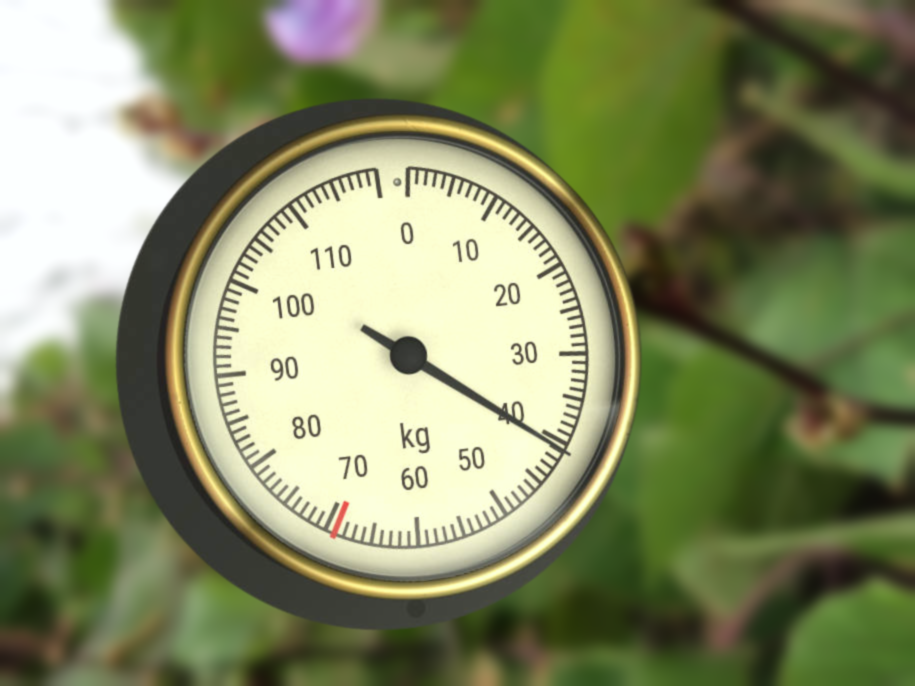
41 kg
